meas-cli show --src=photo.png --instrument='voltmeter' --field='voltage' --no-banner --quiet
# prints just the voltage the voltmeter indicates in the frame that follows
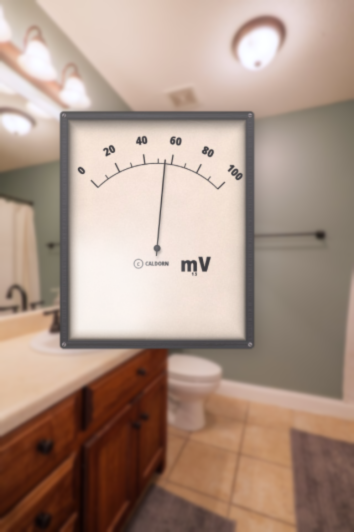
55 mV
